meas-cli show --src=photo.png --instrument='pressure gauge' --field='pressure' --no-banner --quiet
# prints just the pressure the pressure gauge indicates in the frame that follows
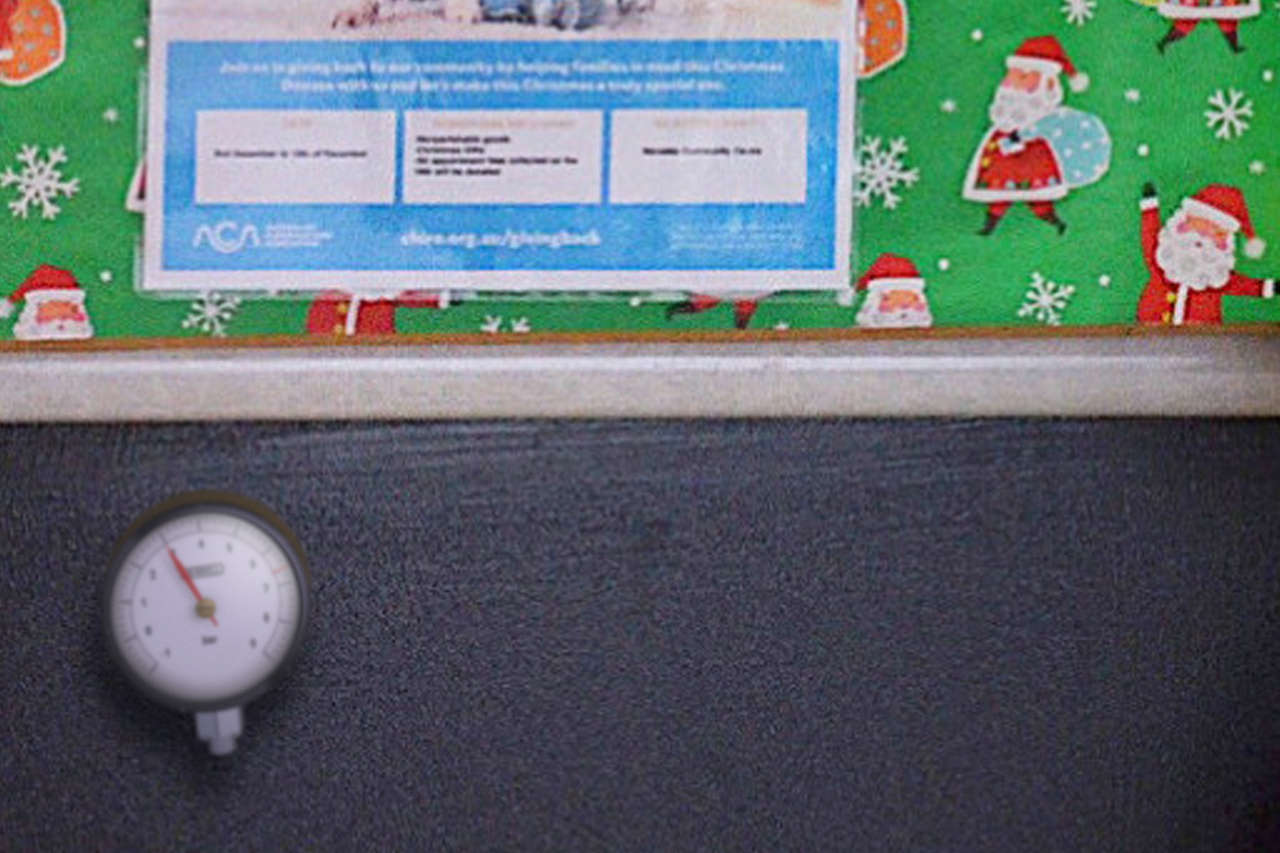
3 bar
